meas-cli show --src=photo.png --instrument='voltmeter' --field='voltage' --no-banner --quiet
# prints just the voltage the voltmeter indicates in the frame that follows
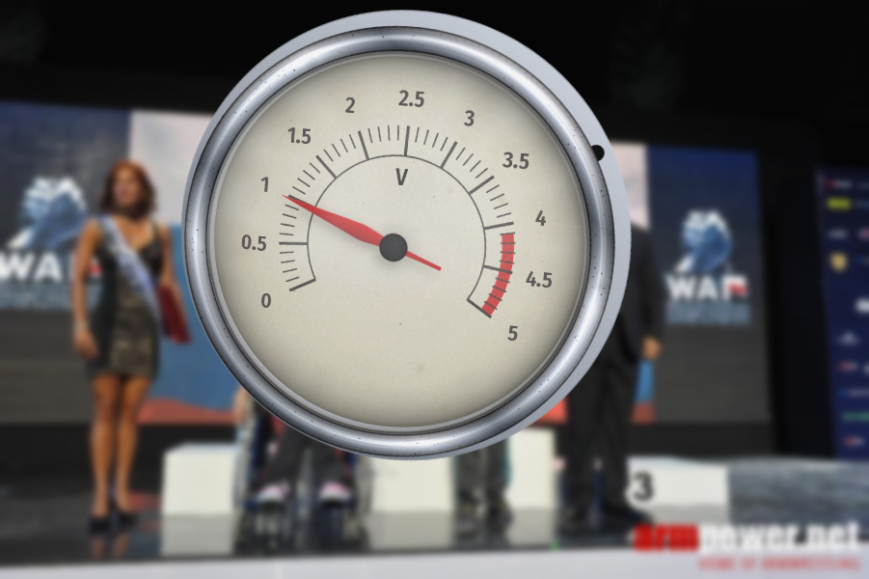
1 V
